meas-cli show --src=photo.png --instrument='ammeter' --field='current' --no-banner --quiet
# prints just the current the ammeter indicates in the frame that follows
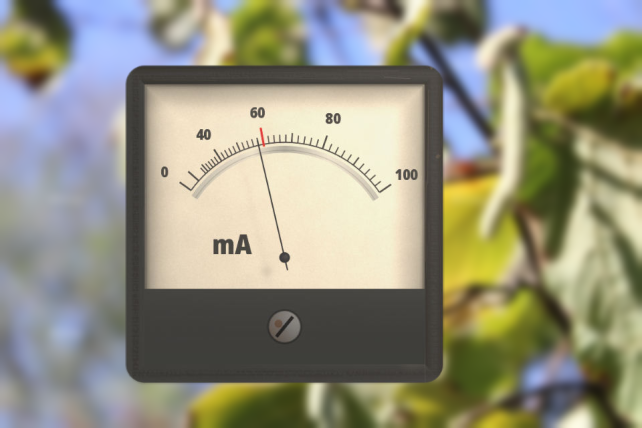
58 mA
